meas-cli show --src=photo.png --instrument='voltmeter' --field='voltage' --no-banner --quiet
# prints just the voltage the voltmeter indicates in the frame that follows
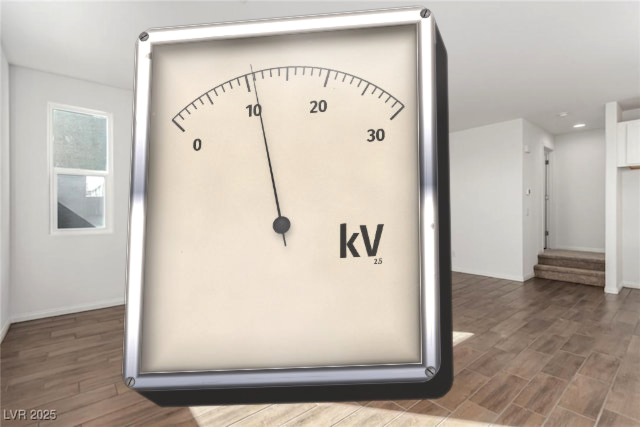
11 kV
